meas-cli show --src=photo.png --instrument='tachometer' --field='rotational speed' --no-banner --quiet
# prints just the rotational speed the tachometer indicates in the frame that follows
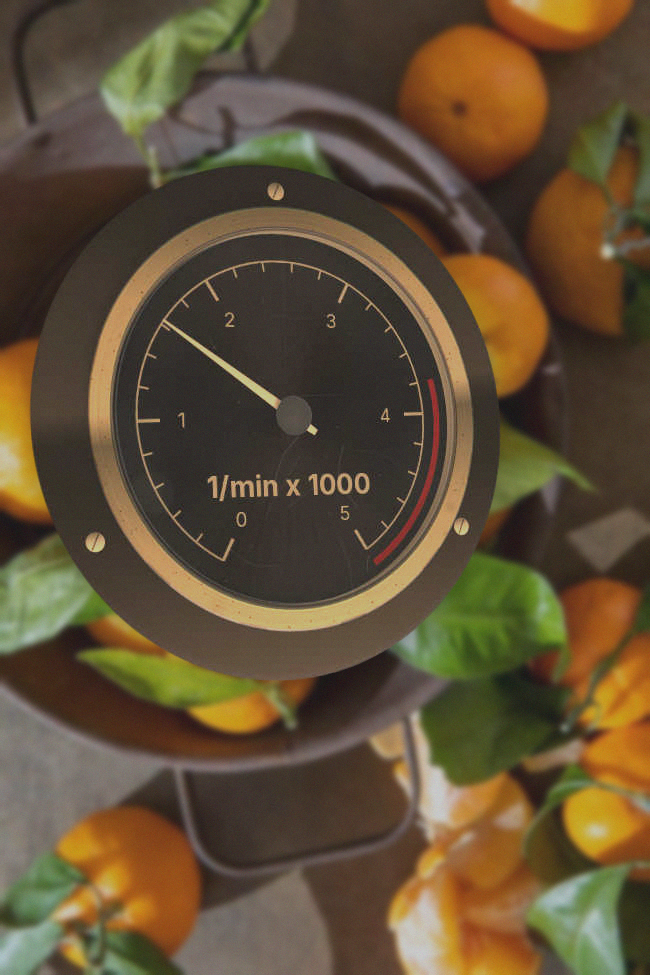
1600 rpm
